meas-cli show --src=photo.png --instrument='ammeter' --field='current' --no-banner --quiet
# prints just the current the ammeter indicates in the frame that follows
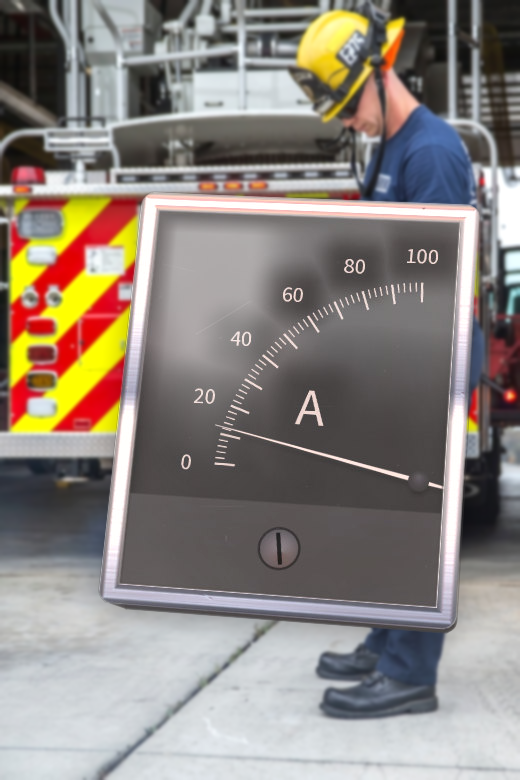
12 A
